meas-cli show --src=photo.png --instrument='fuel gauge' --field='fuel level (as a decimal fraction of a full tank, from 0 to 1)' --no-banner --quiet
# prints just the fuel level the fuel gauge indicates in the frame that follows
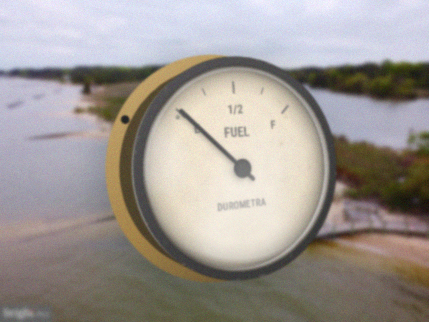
0
